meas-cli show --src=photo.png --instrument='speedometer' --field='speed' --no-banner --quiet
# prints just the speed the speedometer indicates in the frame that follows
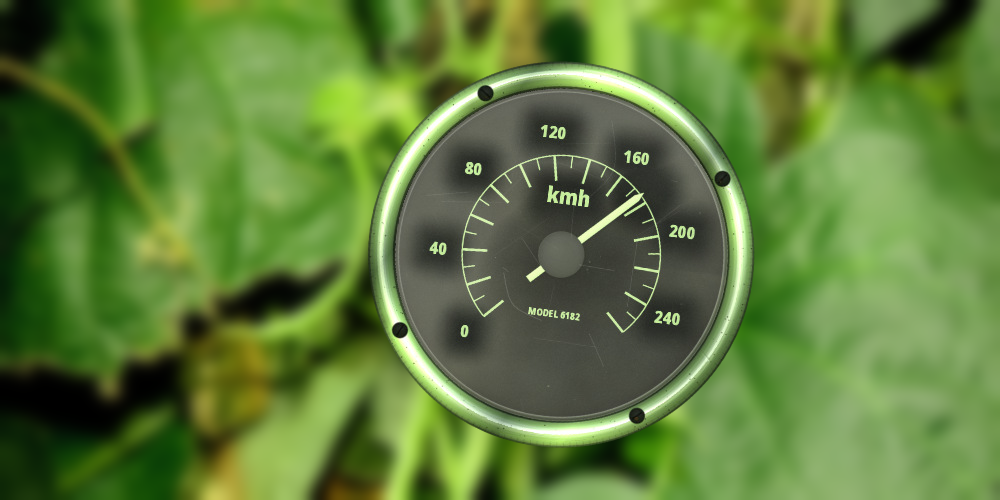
175 km/h
